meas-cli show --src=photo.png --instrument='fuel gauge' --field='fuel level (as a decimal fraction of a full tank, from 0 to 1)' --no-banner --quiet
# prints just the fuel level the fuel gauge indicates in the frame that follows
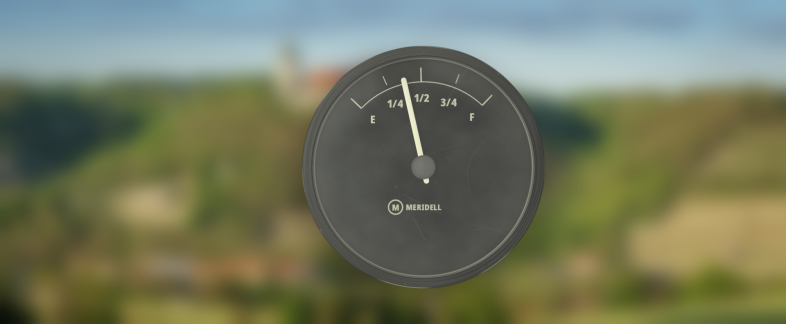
0.375
